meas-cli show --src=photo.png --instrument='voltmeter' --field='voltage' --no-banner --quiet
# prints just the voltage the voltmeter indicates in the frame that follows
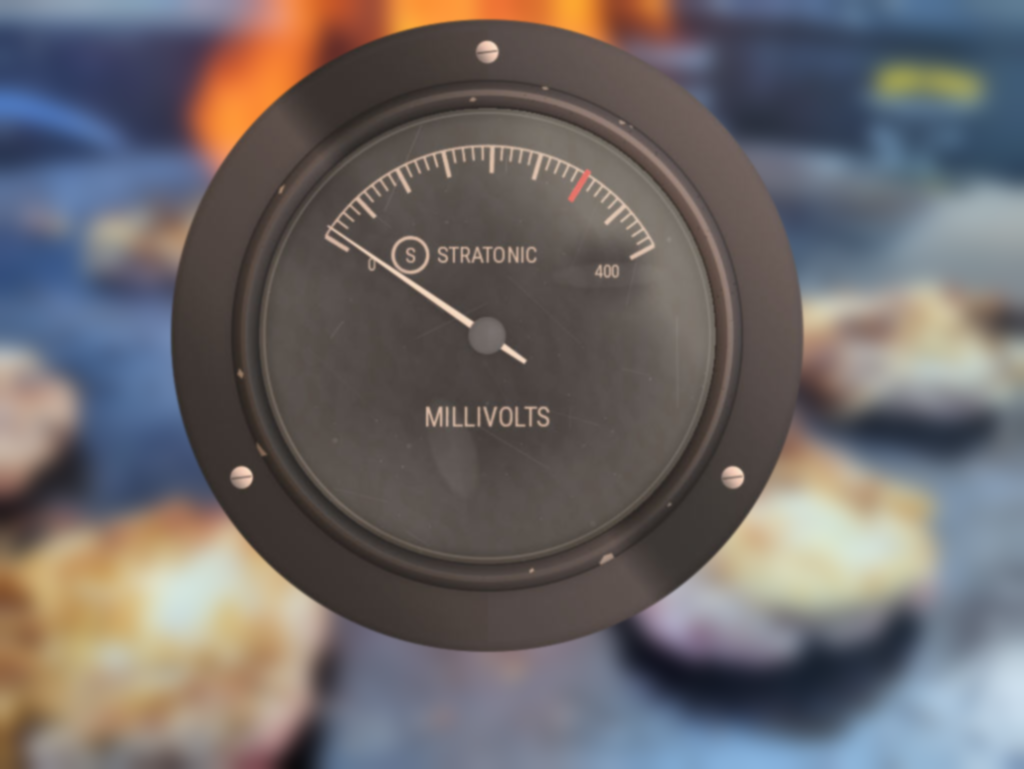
10 mV
